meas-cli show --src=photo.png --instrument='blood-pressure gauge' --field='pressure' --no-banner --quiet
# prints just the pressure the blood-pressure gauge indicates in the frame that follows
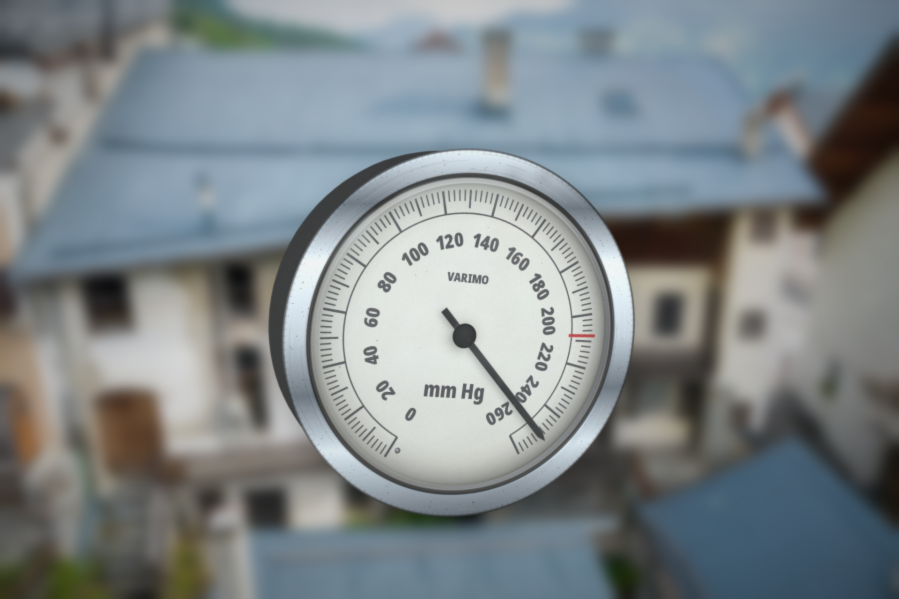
250 mmHg
